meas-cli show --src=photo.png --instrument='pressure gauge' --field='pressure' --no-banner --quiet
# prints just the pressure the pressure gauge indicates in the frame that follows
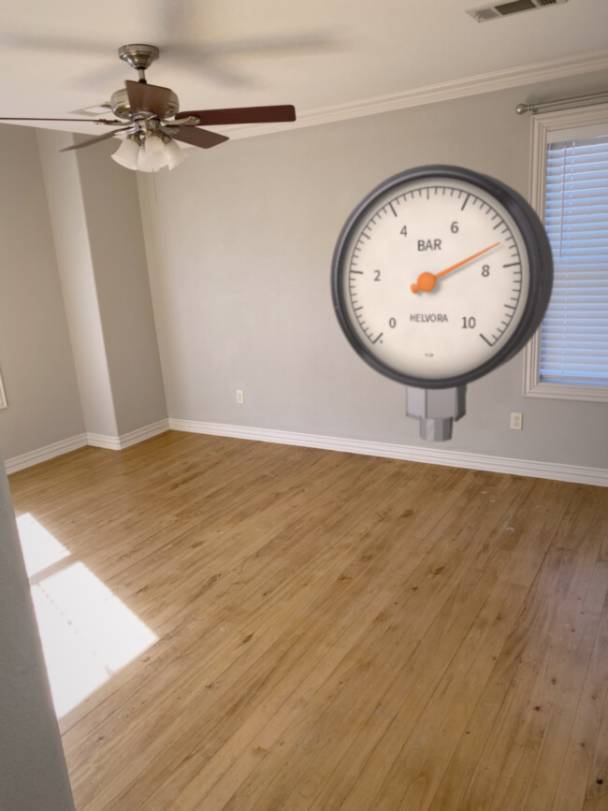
7.4 bar
